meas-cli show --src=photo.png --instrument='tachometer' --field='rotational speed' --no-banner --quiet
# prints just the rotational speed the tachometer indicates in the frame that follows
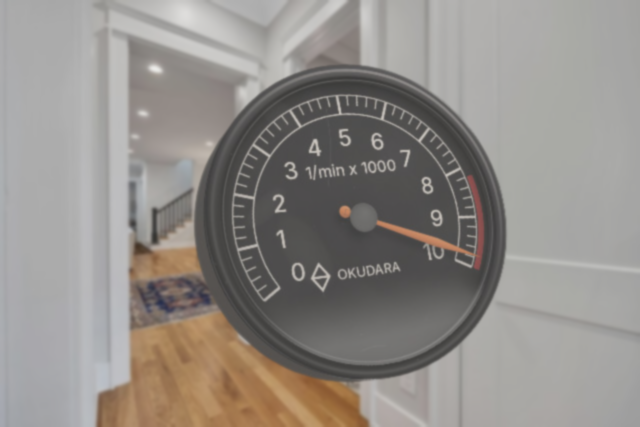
9800 rpm
